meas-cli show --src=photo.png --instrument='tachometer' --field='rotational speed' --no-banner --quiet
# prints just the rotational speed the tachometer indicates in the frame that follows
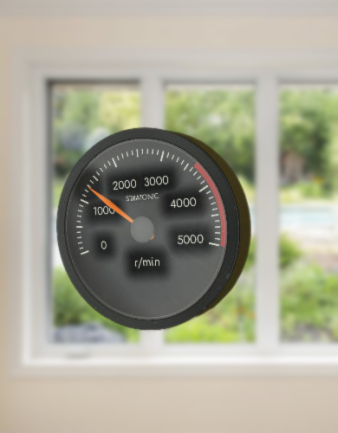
1300 rpm
